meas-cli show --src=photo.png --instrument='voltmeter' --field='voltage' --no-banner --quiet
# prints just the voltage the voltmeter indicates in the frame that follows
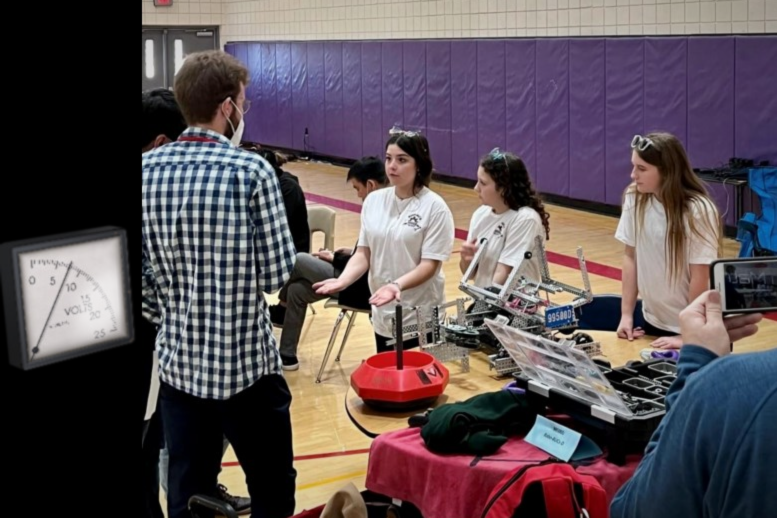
7.5 V
